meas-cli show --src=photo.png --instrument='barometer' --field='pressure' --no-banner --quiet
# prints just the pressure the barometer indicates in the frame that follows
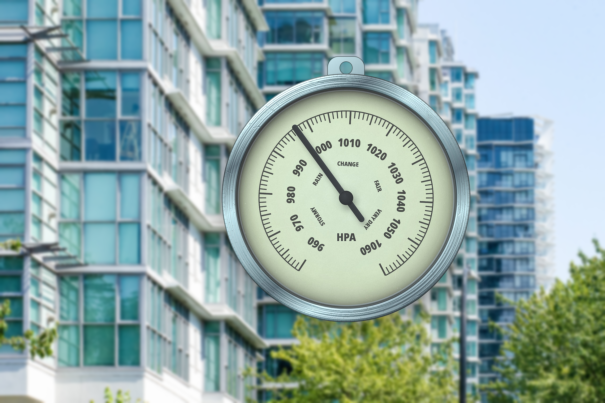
997 hPa
